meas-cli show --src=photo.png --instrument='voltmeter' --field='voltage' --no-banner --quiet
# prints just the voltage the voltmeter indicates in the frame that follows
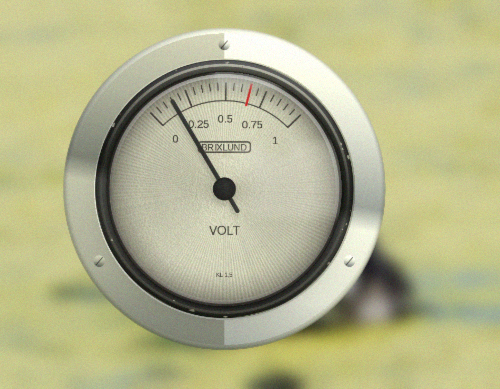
0.15 V
